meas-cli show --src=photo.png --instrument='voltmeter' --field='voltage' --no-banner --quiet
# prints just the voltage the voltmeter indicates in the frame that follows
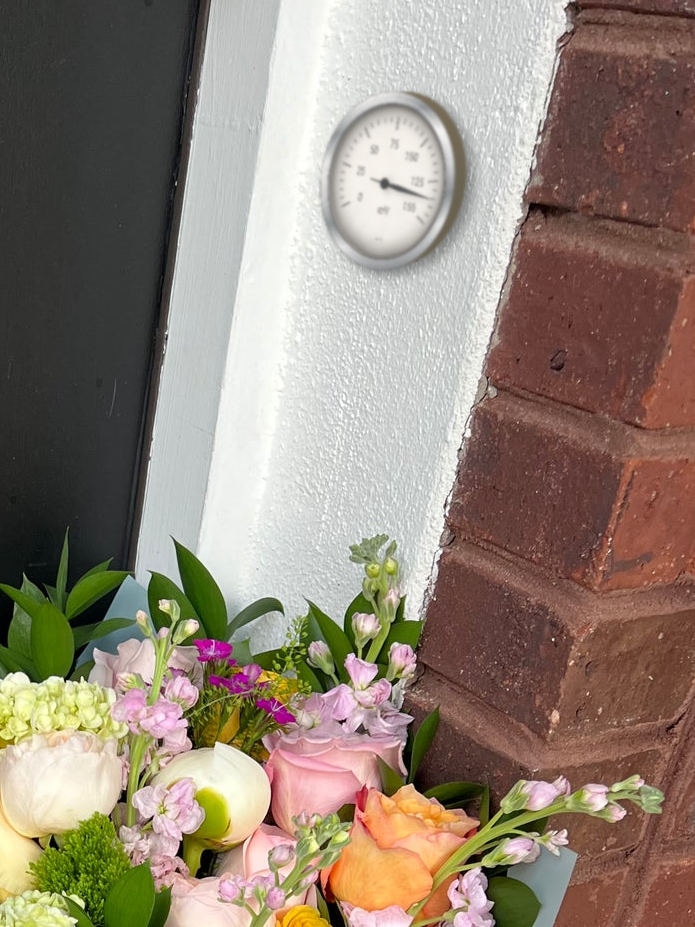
135 mV
